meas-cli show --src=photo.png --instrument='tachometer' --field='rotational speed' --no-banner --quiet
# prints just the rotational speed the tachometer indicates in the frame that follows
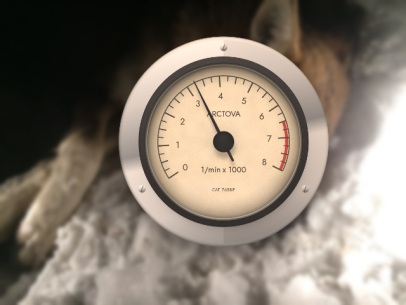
3250 rpm
